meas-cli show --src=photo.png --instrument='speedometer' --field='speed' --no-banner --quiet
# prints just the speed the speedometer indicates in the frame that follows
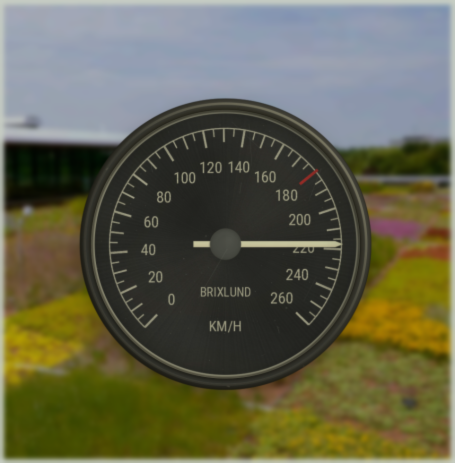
217.5 km/h
